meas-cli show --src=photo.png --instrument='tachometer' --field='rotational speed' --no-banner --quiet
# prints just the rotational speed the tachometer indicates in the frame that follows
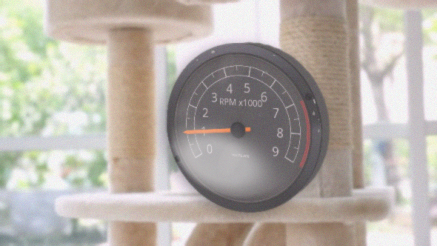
1000 rpm
